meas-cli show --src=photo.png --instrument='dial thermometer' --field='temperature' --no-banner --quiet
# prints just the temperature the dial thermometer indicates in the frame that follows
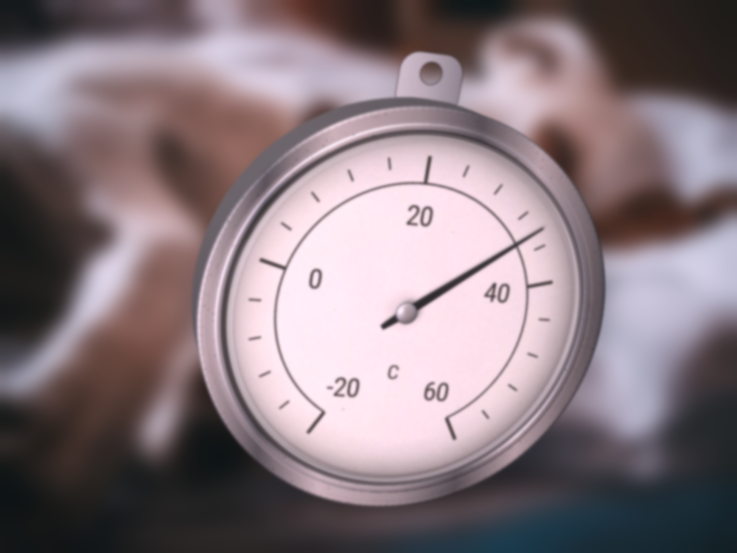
34 °C
